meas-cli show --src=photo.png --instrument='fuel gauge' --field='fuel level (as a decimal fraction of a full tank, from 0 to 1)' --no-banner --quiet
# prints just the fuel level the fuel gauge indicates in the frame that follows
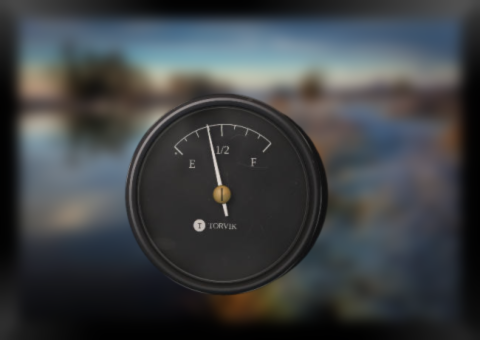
0.375
